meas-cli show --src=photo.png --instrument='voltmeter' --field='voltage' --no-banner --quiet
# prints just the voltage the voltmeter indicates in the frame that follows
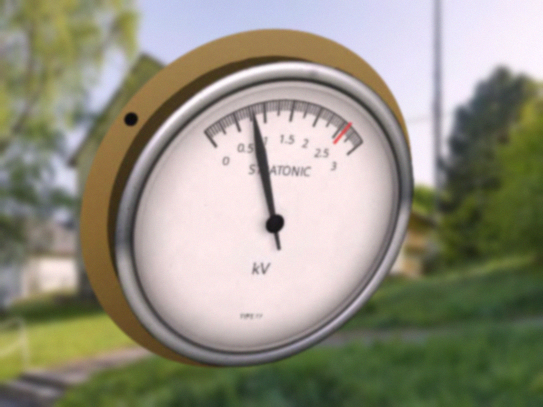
0.75 kV
